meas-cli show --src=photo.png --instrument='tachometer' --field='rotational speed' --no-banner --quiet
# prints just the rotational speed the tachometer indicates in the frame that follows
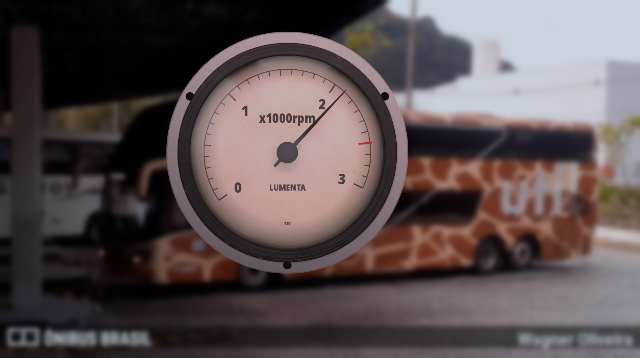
2100 rpm
